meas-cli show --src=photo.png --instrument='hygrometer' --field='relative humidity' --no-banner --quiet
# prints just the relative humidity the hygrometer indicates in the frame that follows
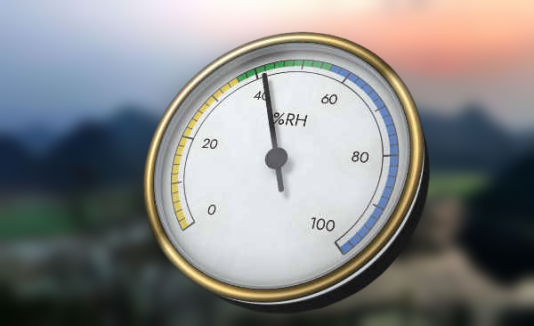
42 %
